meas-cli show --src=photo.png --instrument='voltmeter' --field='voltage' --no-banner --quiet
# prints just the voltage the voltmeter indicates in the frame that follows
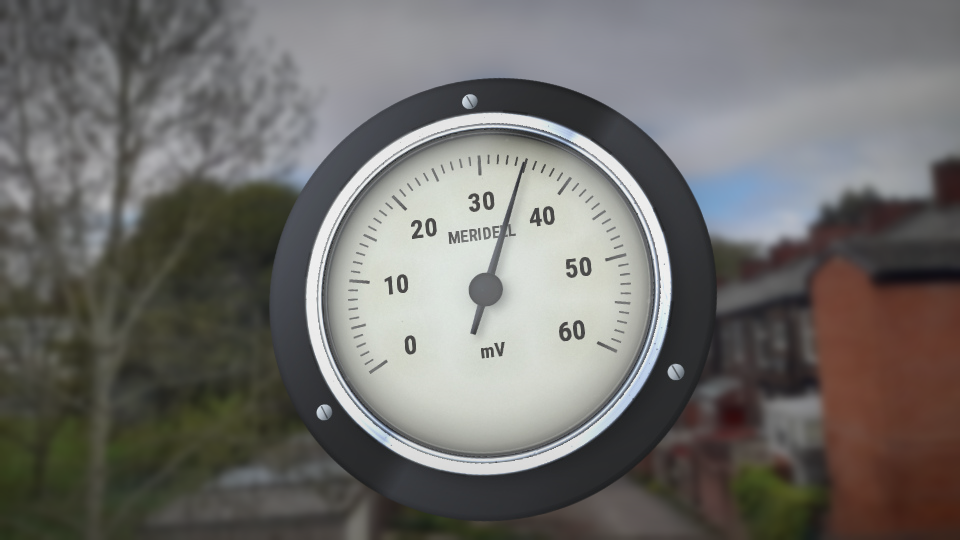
35 mV
